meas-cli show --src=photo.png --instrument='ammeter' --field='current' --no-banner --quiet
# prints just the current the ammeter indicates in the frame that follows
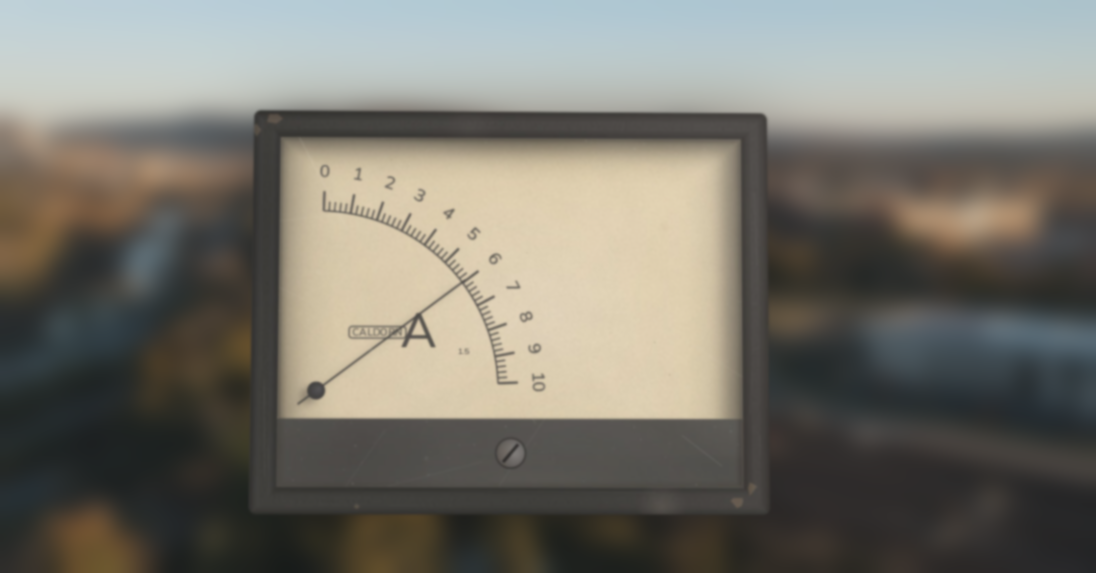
6 A
